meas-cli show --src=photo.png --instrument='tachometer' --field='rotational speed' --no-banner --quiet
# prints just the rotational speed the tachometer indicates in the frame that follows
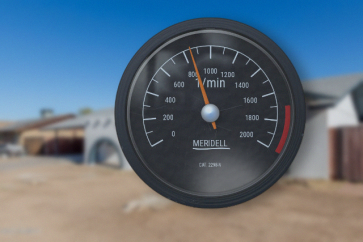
850 rpm
